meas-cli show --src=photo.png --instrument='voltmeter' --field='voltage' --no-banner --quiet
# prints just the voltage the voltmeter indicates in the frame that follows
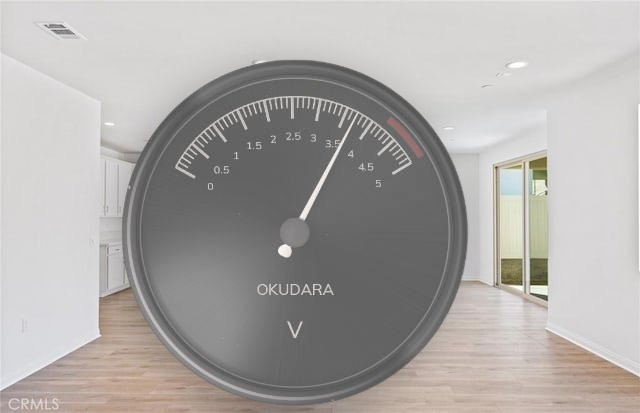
3.7 V
